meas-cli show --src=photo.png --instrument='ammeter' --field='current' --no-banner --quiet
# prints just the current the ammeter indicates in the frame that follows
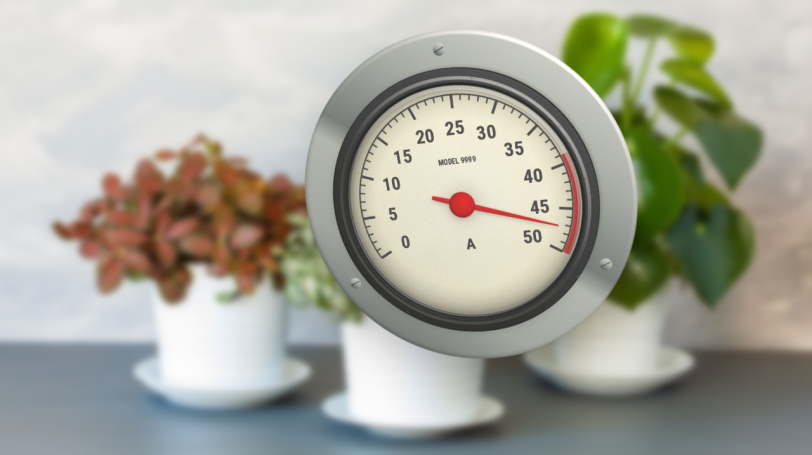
47 A
